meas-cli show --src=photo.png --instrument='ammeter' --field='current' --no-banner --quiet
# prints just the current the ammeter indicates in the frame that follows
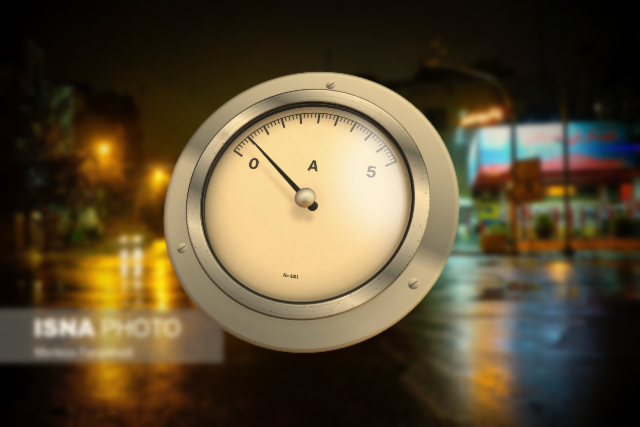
0.5 A
